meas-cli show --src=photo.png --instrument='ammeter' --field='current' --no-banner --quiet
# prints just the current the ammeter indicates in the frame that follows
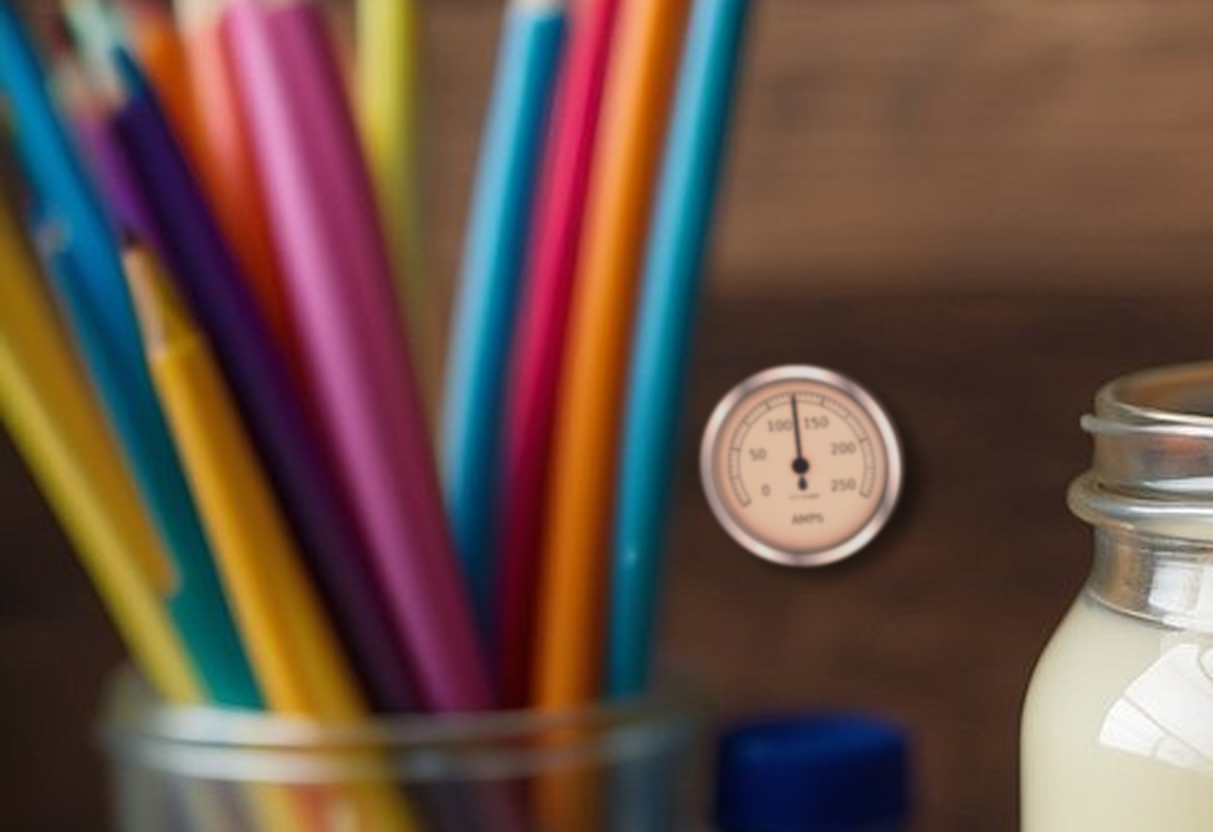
125 A
